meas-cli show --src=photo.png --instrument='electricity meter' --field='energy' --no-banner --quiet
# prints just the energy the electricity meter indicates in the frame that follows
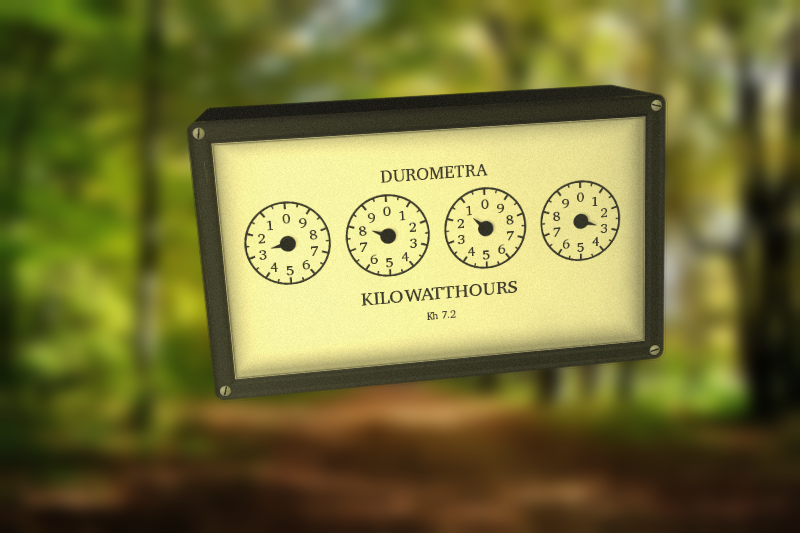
2813 kWh
